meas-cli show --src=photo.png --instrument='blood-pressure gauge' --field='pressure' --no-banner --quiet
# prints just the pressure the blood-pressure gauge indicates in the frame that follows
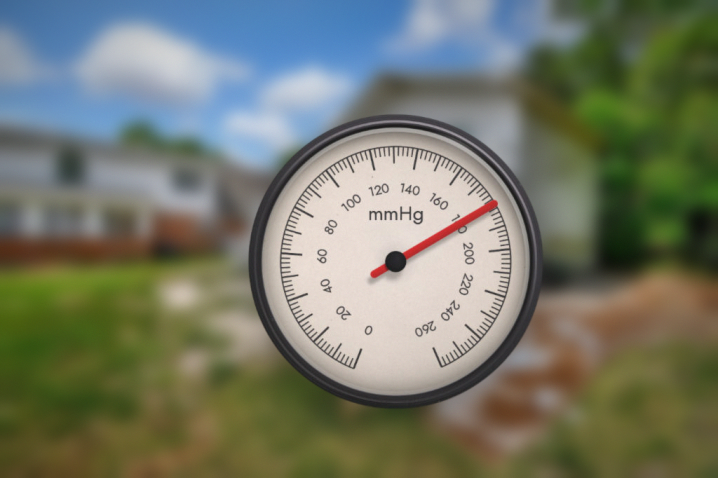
180 mmHg
